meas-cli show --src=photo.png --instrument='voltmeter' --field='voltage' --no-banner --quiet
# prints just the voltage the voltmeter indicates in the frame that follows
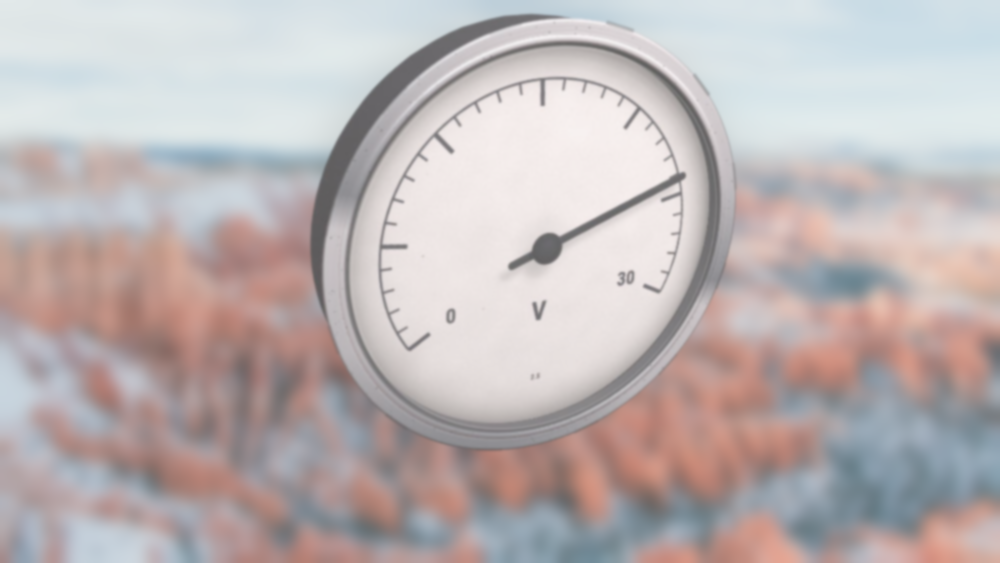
24 V
